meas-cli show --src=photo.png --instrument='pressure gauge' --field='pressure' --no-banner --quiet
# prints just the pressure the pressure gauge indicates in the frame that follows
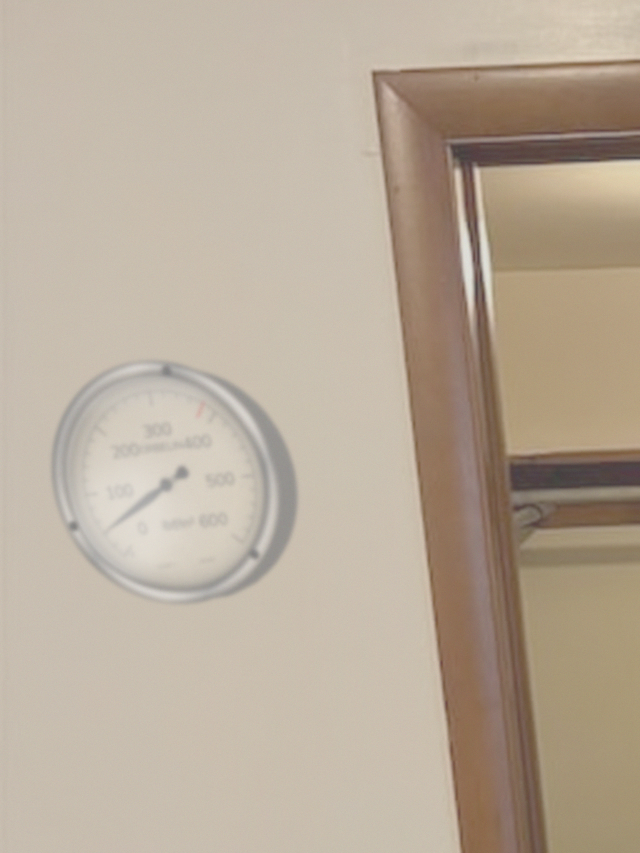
40 psi
